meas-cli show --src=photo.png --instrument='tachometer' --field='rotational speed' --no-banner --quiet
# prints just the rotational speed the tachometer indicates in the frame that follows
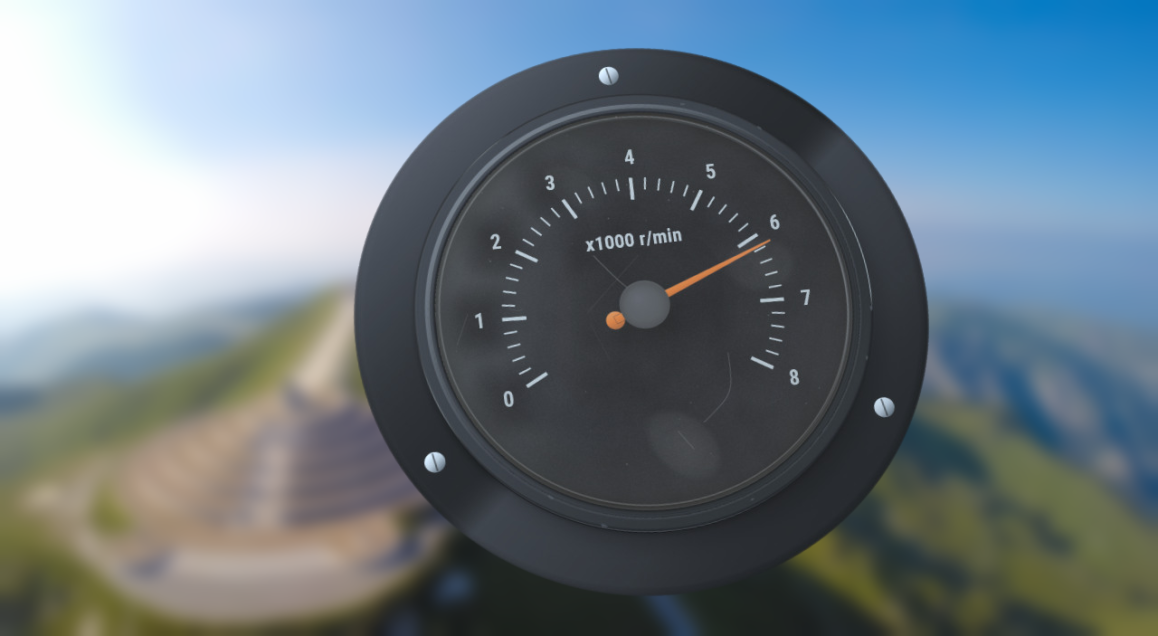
6200 rpm
